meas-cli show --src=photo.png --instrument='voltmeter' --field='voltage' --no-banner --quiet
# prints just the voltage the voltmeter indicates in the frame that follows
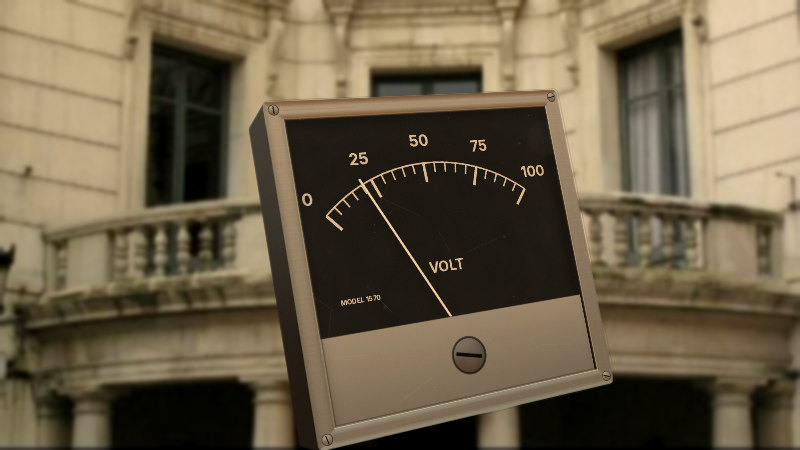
20 V
